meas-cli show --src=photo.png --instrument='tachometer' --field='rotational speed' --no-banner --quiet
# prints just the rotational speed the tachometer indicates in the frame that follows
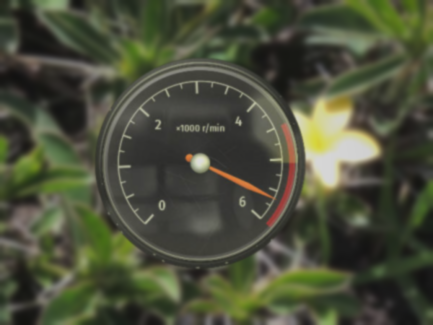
5625 rpm
